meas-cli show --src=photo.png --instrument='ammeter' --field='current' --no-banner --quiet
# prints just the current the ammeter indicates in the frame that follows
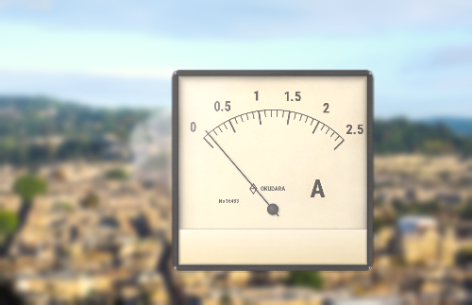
0.1 A
